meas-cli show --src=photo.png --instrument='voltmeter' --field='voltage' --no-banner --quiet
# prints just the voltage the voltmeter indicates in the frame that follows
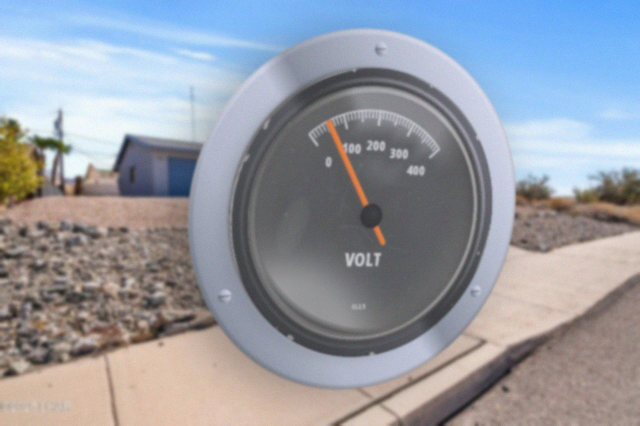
50 V
